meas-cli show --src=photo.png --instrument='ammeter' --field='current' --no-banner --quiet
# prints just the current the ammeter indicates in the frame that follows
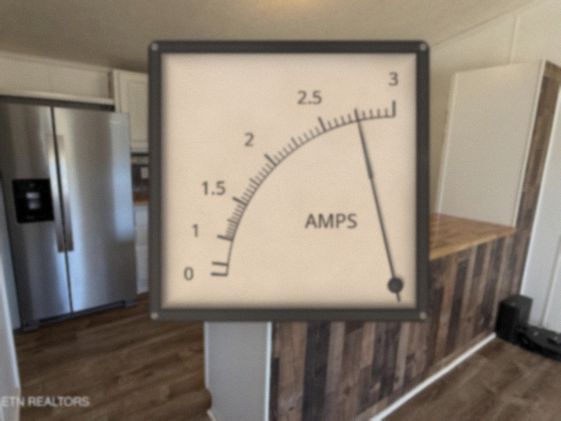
2.75 A
